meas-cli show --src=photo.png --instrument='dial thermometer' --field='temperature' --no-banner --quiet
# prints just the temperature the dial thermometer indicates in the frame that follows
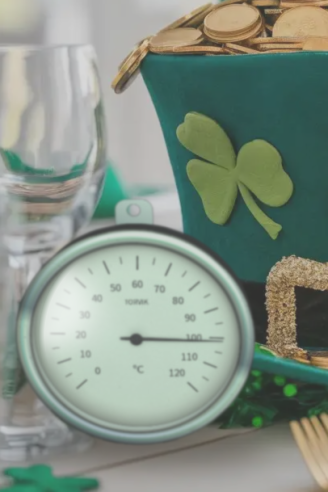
100 °C
